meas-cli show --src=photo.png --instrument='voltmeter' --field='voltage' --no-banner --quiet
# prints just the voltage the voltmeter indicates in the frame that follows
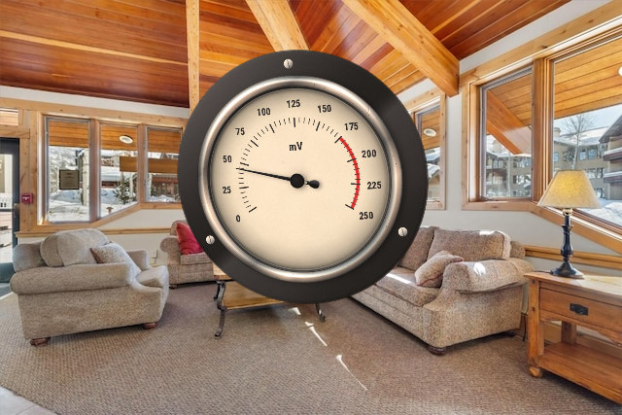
45 mV
